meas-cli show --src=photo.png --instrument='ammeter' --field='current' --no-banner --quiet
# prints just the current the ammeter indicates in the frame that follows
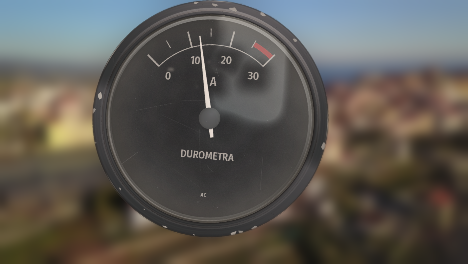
12.5 A
